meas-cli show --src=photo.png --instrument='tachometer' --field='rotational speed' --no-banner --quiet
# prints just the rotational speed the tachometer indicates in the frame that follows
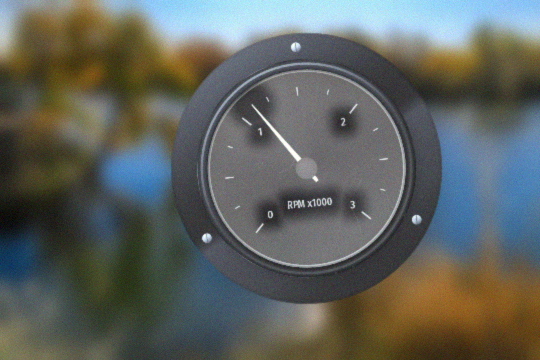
1125 rpm
